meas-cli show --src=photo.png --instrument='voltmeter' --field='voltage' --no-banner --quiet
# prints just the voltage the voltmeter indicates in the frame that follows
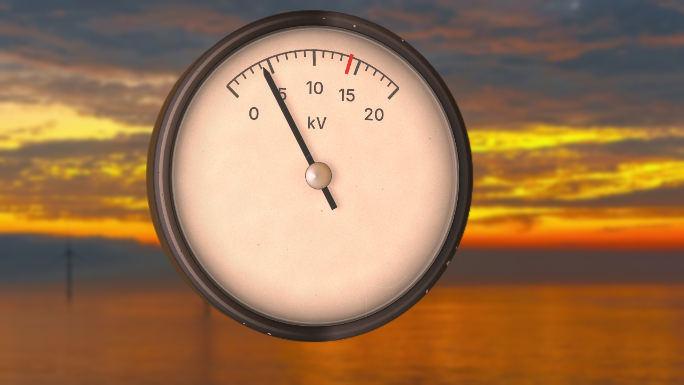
4 kV
